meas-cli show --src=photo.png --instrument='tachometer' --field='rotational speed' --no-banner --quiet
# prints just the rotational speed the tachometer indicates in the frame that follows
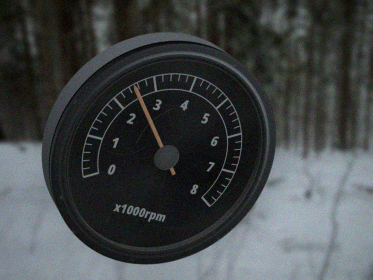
2500 rpm
